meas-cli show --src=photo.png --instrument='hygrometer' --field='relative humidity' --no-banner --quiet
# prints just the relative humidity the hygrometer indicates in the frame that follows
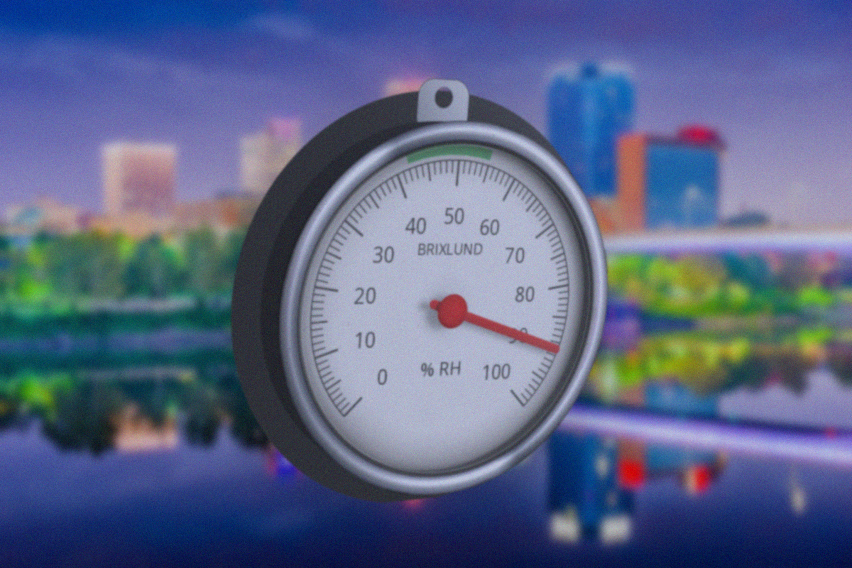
90 %
